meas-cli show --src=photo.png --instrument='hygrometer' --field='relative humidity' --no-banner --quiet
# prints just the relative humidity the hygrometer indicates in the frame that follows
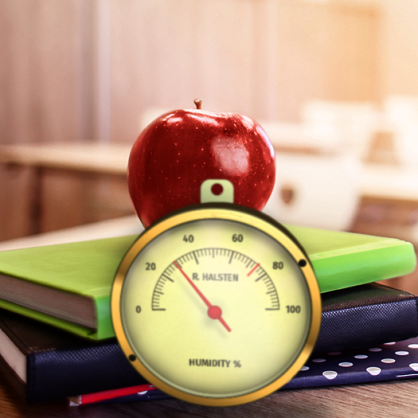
30 %
